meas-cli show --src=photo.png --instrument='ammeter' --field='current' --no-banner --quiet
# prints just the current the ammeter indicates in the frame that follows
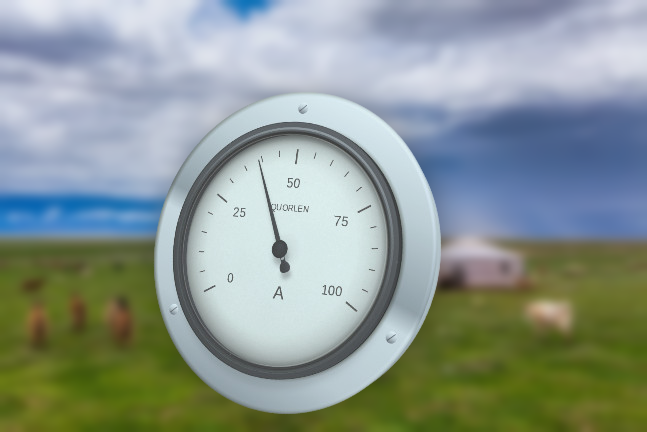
40 A
